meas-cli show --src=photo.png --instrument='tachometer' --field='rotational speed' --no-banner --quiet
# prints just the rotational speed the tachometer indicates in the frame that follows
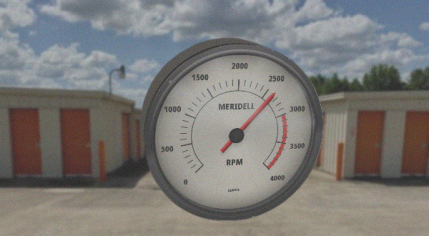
2600 rpm
